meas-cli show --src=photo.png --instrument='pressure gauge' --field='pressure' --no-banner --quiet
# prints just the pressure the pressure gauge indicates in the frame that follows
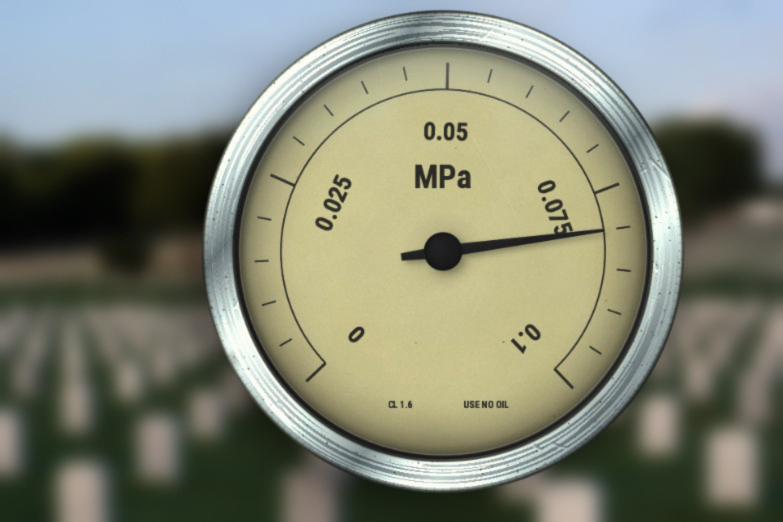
0.08 MPa
